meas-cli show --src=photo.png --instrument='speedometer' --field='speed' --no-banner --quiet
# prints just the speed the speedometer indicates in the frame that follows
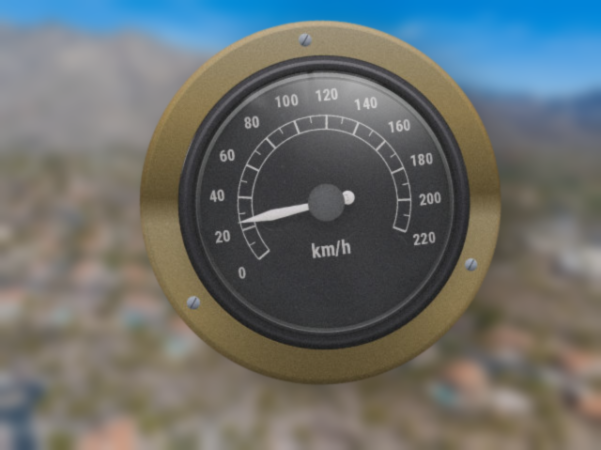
25 km/h
